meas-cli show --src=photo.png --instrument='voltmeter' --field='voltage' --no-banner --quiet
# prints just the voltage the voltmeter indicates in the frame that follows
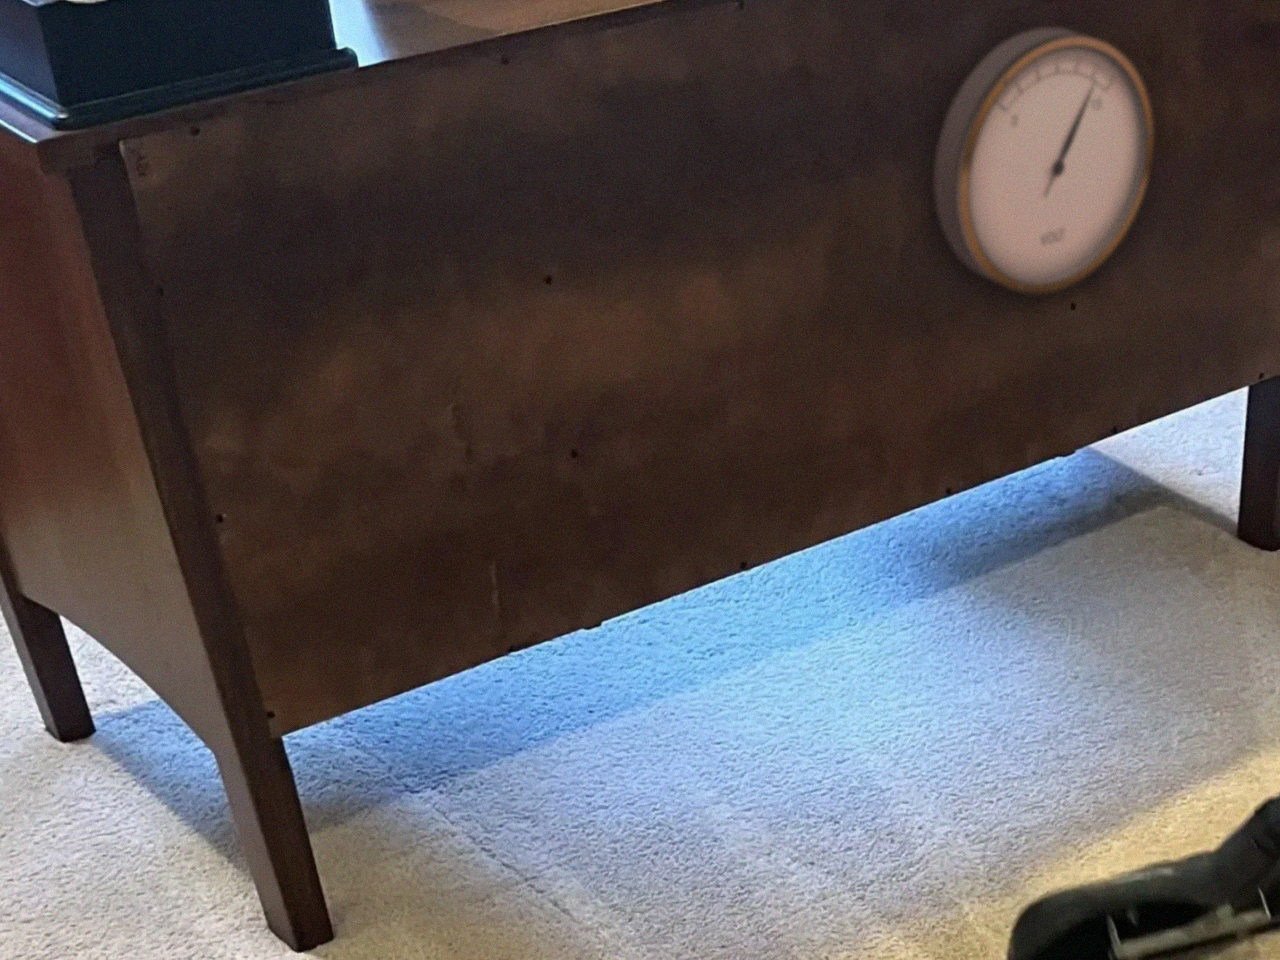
12.5 V
